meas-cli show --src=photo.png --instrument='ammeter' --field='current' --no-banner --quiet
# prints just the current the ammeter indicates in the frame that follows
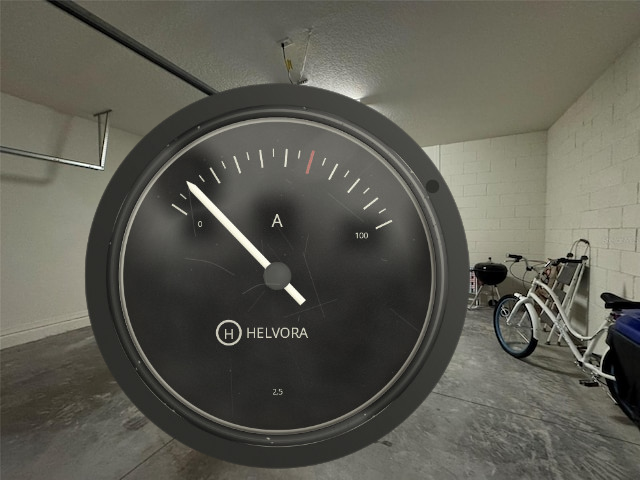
10 A
